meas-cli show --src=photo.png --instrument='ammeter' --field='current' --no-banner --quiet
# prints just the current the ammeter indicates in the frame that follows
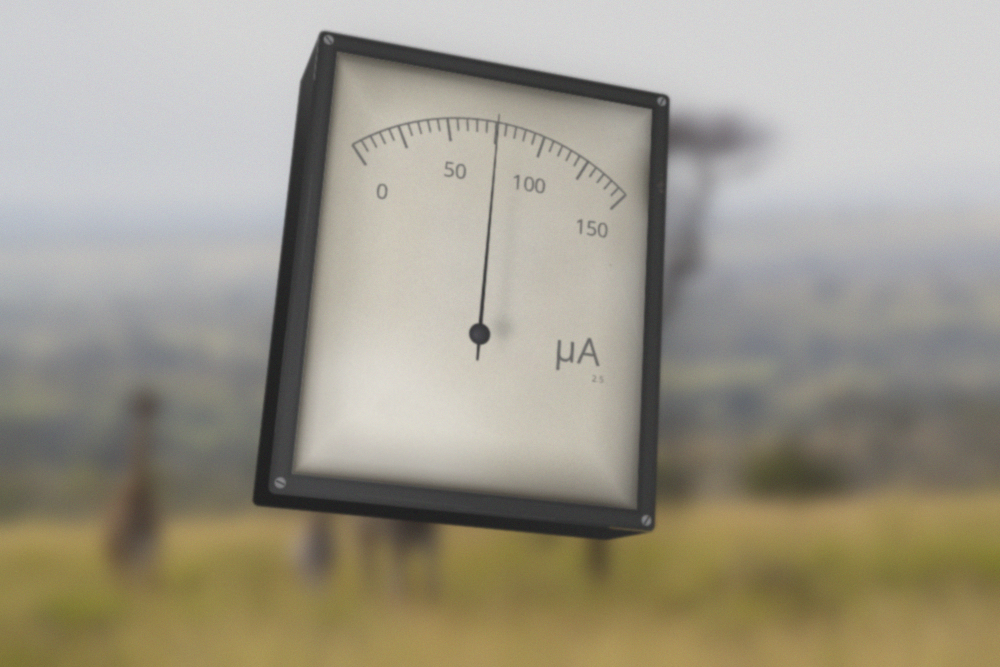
75 µA
